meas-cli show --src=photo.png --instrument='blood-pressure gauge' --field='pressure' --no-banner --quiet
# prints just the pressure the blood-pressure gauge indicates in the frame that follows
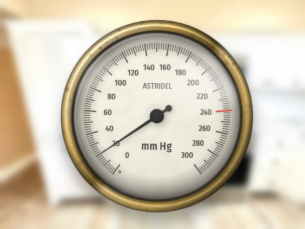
20 mmHg
